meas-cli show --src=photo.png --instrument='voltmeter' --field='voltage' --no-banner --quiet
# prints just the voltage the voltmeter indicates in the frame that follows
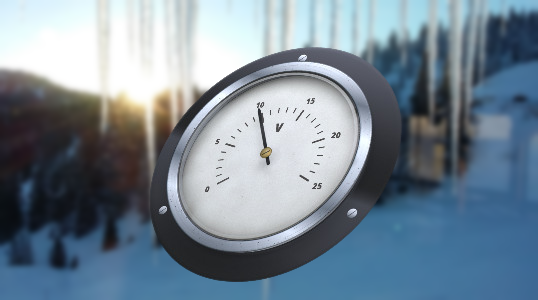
10 V
